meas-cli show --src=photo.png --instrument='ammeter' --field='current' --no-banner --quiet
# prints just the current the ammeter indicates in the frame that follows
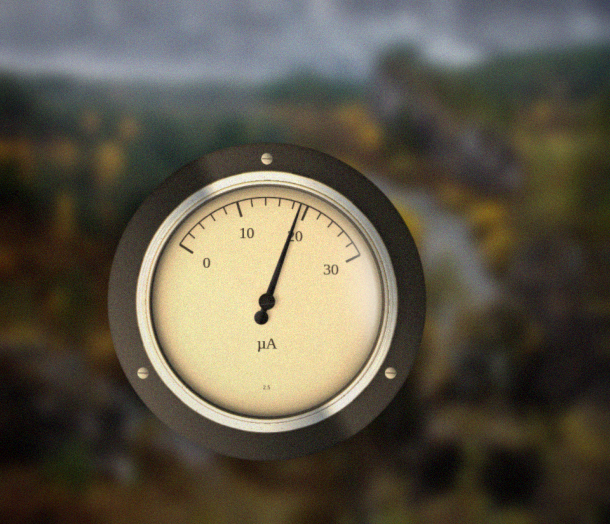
19 µA
